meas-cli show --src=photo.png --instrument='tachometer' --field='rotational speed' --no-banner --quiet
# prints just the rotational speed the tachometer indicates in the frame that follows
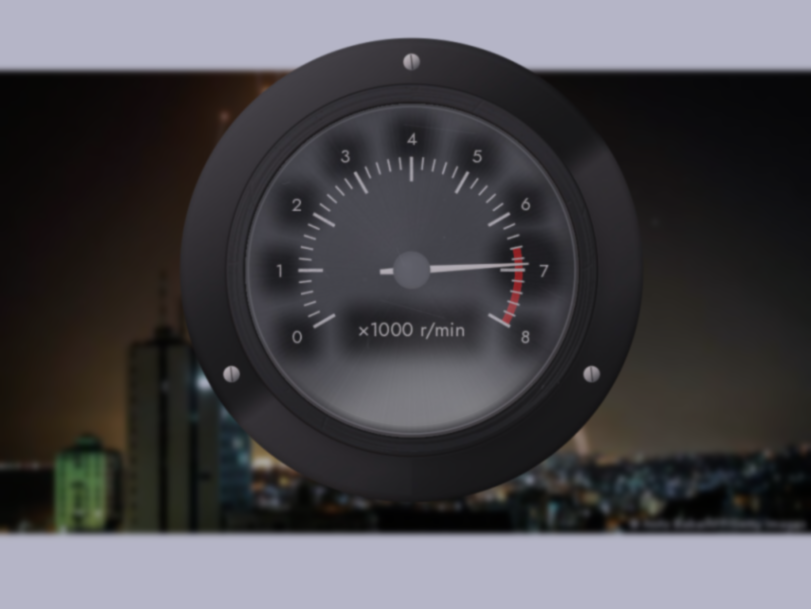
6900 rpm
